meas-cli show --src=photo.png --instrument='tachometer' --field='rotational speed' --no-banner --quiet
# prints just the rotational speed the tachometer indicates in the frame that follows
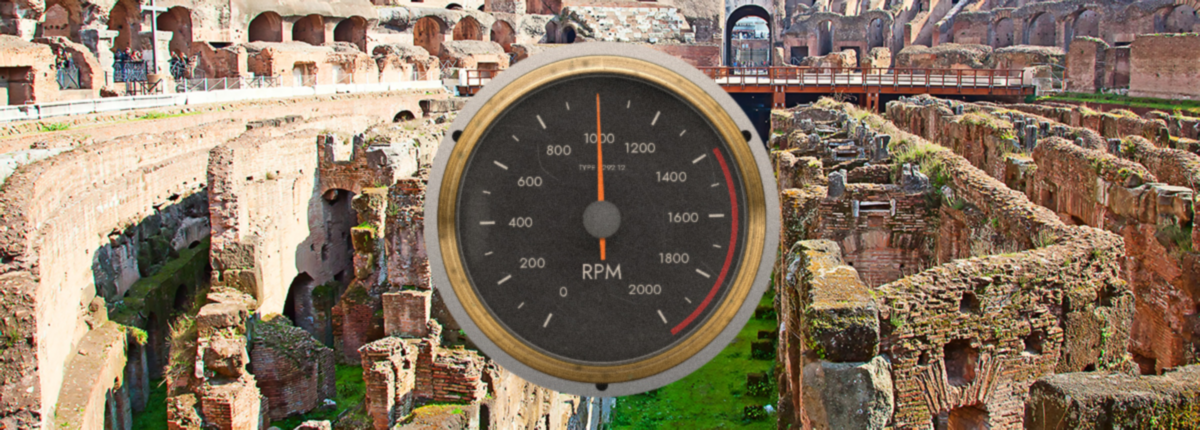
1000 rpm
